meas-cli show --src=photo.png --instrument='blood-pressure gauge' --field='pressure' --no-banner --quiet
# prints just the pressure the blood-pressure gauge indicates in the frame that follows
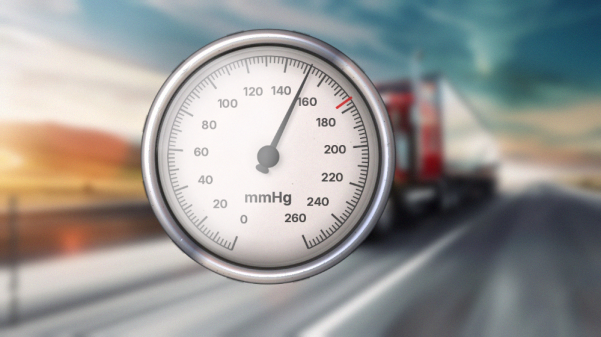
152 mmHg
